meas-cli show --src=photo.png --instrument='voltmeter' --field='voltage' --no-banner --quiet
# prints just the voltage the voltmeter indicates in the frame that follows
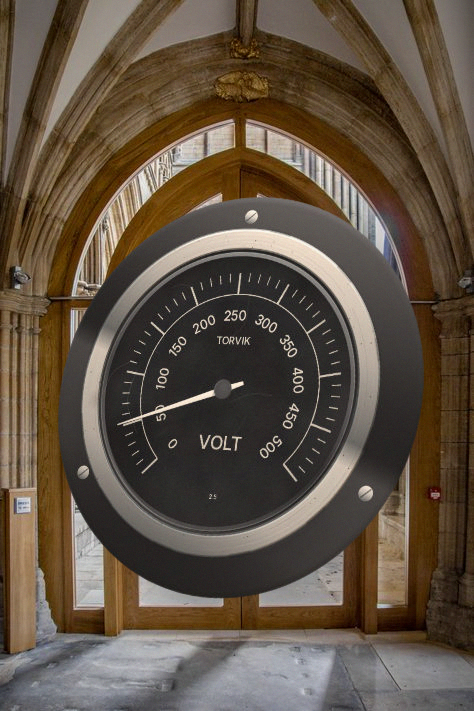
50 V
